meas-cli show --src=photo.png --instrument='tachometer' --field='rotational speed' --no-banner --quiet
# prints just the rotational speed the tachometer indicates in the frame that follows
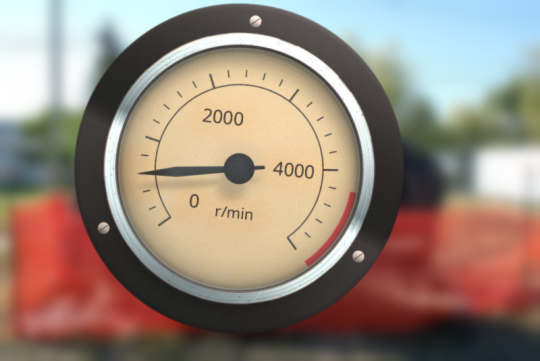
600 rpm
